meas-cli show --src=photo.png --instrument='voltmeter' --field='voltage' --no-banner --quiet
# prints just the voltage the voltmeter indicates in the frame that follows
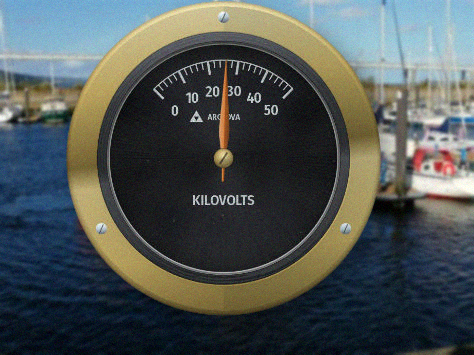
26 kV
